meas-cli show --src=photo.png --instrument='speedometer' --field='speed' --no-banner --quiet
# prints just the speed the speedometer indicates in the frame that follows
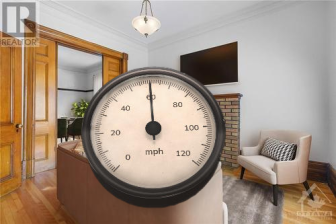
60 mph
